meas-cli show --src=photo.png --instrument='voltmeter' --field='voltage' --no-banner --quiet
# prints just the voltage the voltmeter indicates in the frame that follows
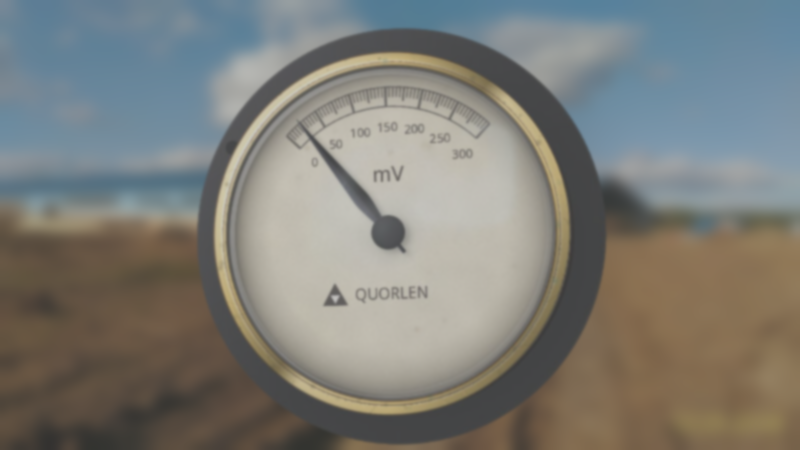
25 mV
